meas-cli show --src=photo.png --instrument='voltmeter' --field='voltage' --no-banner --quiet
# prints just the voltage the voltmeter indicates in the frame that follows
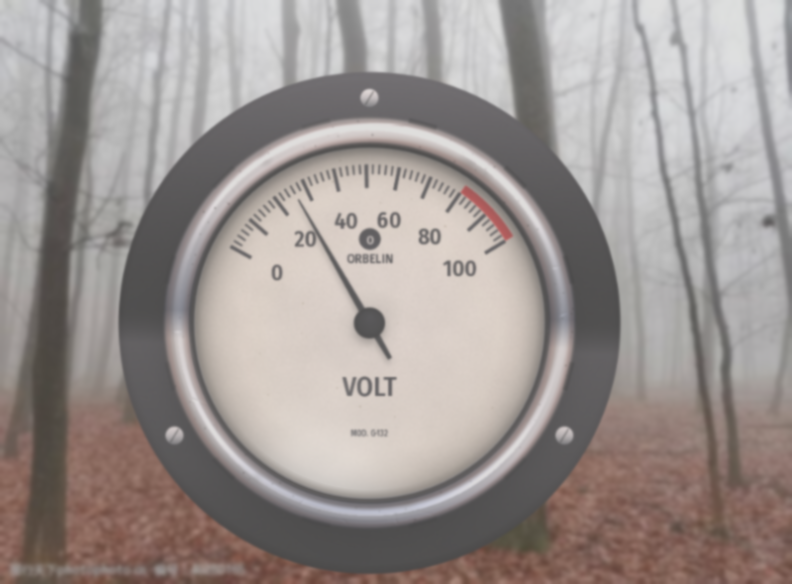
26 V
